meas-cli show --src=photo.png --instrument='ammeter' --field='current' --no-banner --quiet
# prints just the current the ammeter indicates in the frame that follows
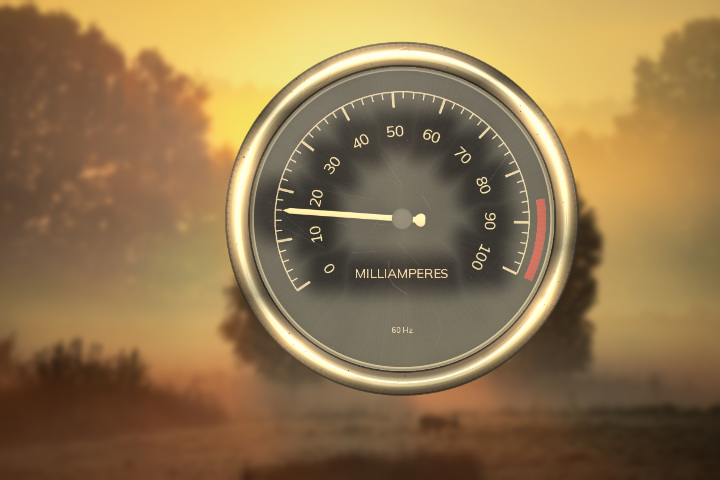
16 mA
